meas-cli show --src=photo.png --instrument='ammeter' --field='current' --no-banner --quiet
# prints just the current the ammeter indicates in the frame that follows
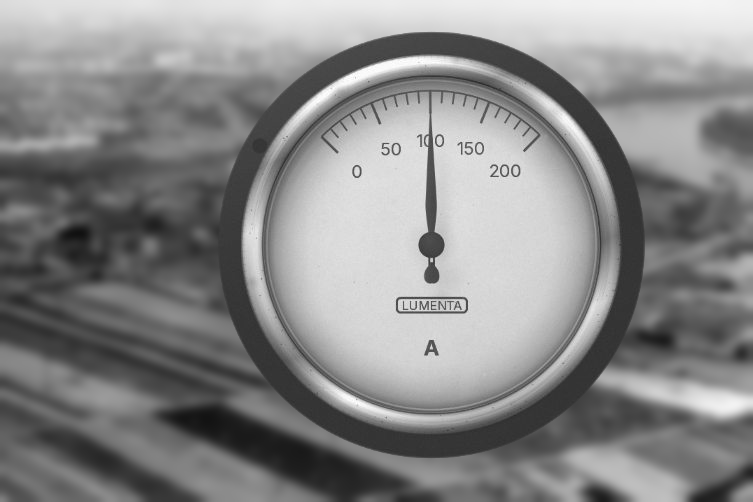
100 A
